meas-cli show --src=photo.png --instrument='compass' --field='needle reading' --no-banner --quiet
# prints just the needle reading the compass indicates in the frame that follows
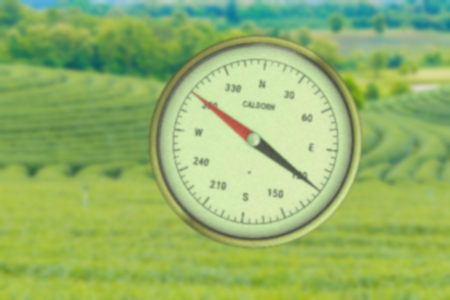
300 °
